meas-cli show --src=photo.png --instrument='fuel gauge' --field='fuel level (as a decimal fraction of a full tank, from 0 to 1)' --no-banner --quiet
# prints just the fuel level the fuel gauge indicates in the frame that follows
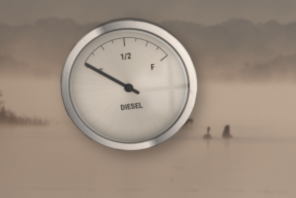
0
